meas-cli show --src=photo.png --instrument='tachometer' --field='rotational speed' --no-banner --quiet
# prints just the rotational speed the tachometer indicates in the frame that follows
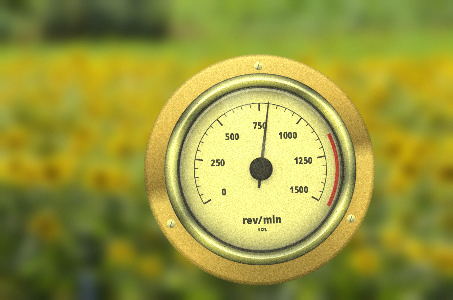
800 rpm
